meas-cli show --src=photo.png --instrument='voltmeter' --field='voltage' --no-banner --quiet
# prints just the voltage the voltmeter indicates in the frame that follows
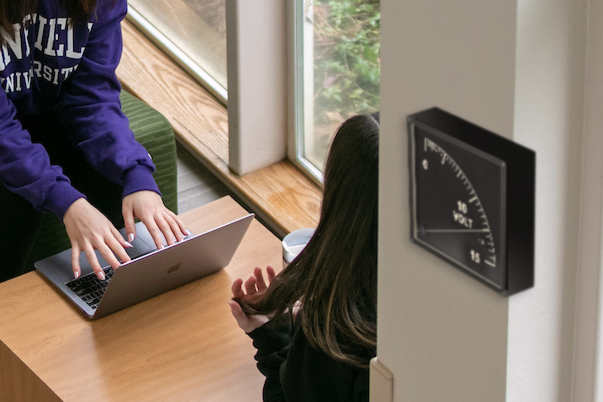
12.5 V
